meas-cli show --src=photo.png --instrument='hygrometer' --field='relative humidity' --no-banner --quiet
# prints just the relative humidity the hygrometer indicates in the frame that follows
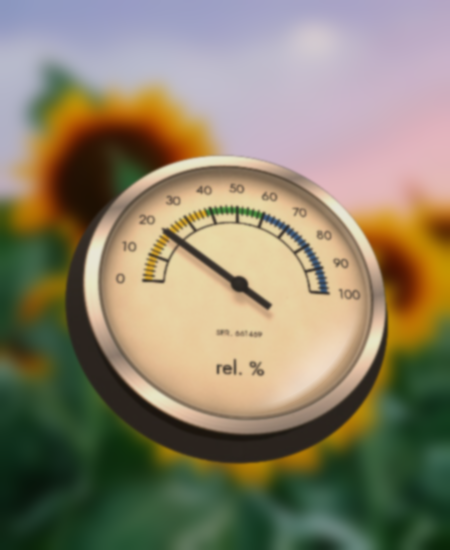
20 %
